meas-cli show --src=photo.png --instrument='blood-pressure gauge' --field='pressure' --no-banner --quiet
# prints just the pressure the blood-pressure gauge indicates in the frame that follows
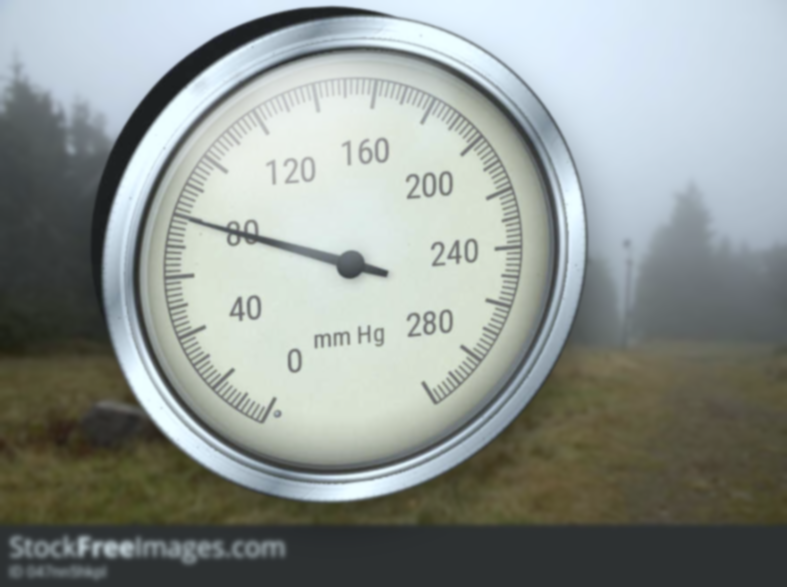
80 mmHg
